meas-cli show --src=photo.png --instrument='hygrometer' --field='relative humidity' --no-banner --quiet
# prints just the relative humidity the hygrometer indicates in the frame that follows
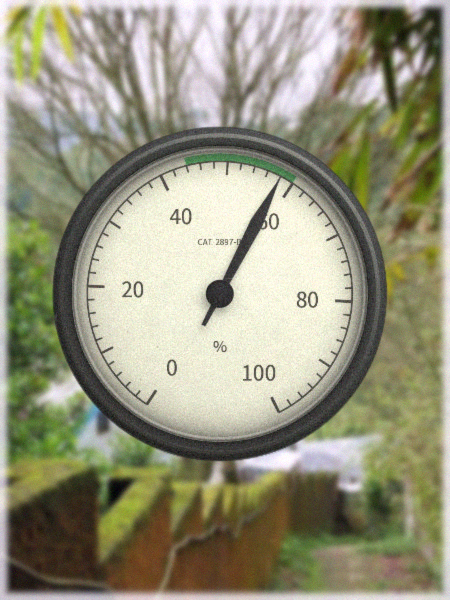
58 %
